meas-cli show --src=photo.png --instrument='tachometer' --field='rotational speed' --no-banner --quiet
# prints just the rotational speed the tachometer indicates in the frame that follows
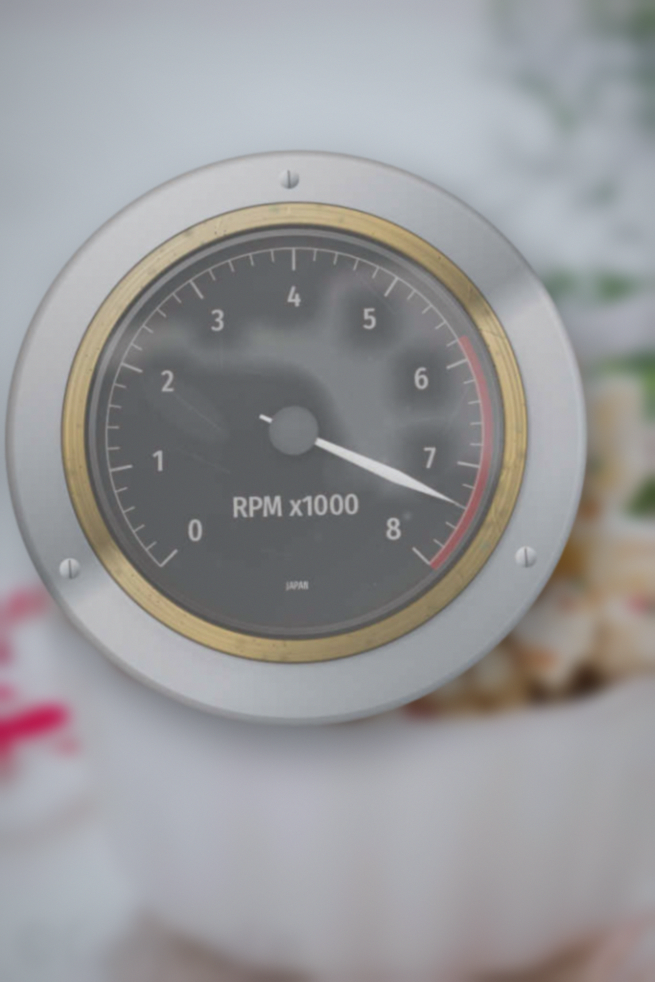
7400 rpm
